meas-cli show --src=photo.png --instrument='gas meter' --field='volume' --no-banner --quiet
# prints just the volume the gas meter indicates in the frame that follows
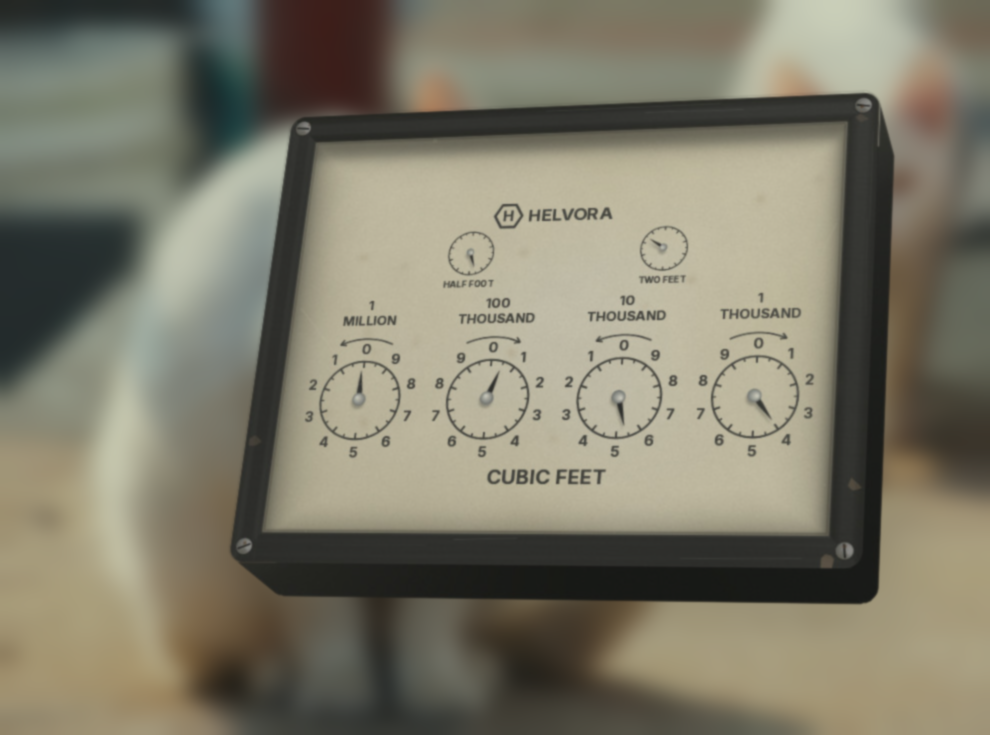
5400 ft³
